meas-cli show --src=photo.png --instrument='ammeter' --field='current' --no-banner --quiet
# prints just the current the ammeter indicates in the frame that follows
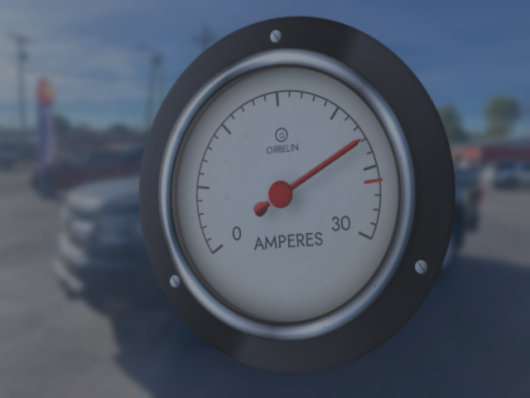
23 A
